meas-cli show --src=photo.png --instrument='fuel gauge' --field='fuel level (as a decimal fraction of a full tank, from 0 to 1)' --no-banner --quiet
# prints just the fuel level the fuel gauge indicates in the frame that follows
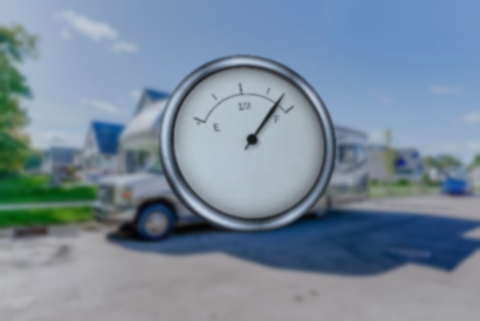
0.875
